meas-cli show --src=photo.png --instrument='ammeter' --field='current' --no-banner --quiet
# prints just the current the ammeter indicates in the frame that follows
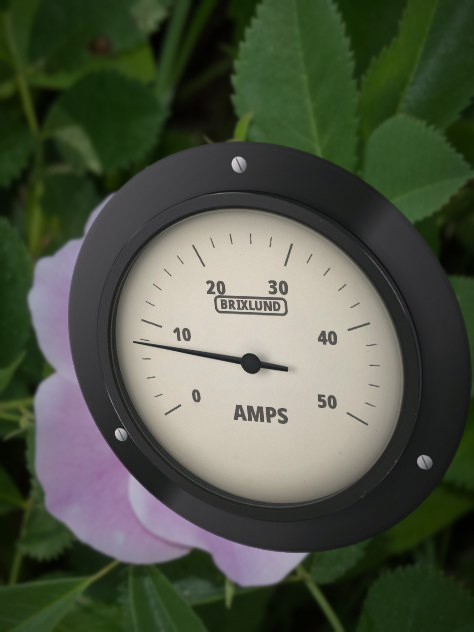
8 A
